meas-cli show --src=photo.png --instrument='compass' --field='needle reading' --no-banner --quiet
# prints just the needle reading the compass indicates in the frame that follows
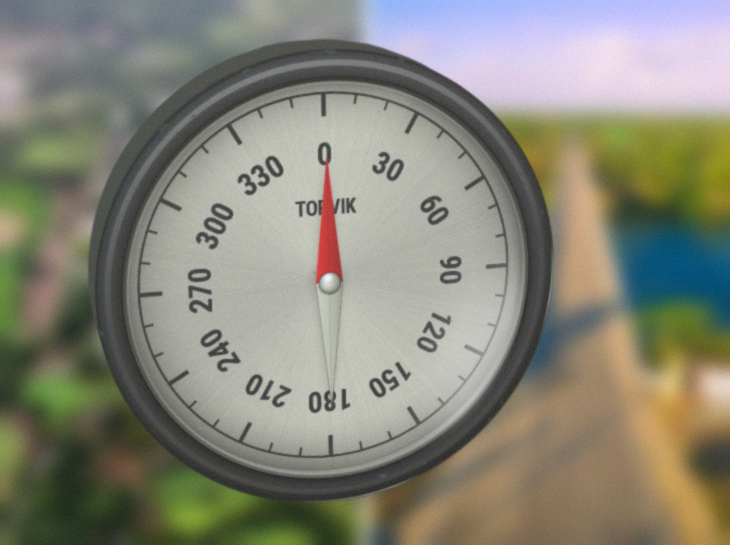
0 °
